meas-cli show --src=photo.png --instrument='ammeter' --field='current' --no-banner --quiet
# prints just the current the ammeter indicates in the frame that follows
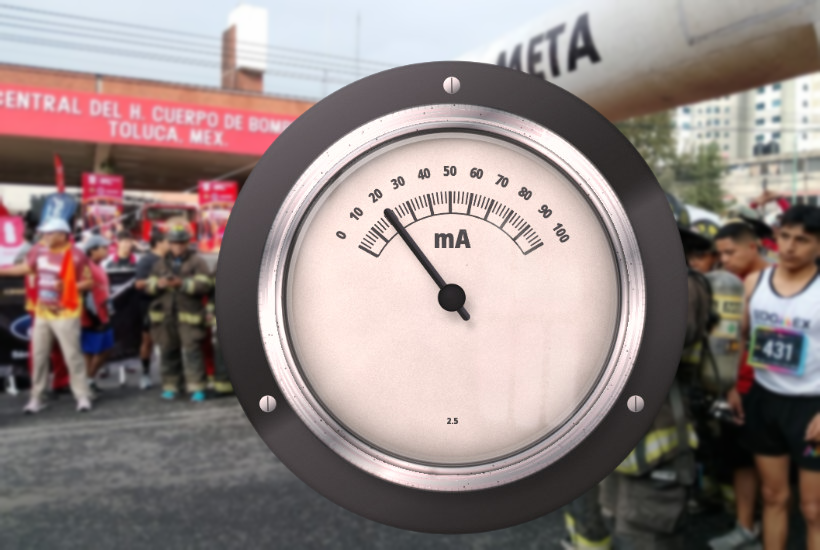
20 mA
